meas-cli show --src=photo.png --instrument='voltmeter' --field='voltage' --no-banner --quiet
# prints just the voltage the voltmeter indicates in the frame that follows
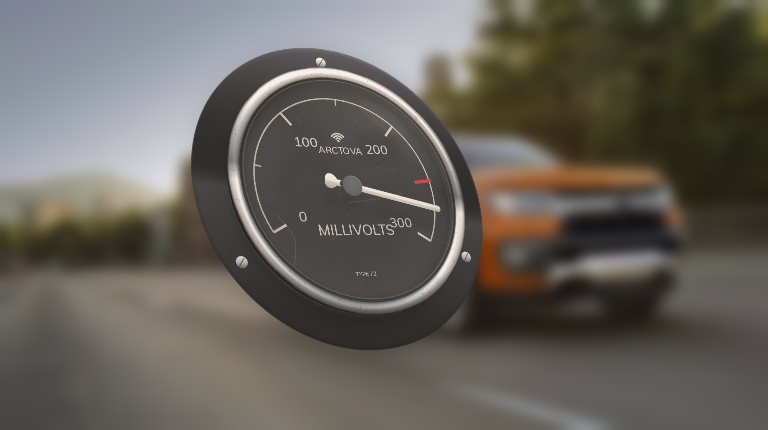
275 mV
